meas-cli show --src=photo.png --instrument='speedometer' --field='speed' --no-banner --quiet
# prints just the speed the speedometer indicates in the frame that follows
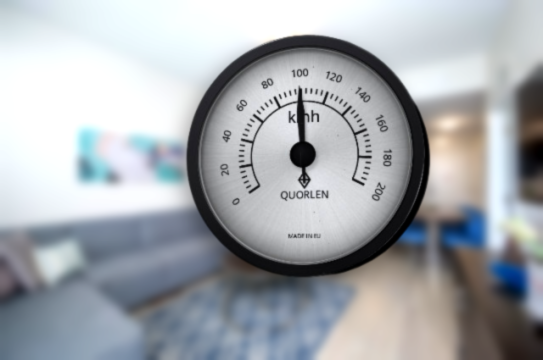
100 km/h
